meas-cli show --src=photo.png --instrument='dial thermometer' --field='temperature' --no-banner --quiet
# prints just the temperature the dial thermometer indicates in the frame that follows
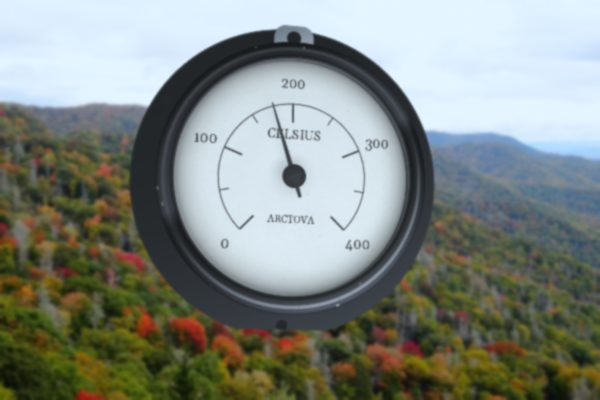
175 °C
